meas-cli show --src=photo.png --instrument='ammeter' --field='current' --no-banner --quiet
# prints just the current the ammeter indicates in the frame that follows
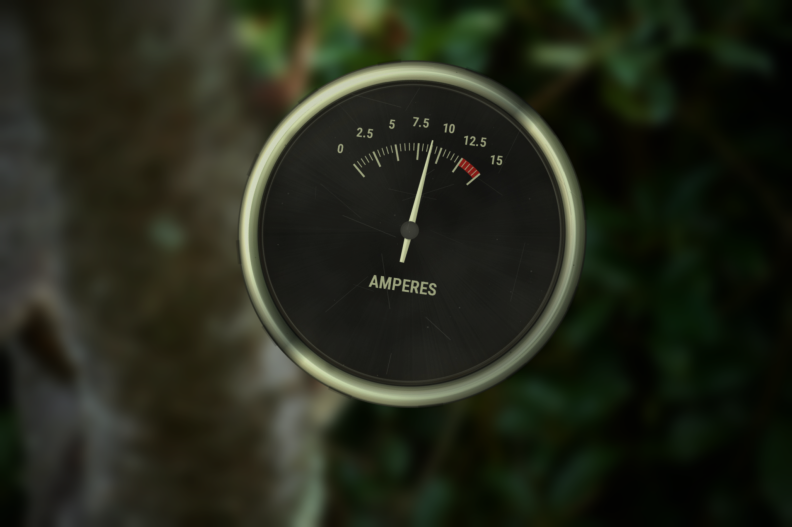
9 A
